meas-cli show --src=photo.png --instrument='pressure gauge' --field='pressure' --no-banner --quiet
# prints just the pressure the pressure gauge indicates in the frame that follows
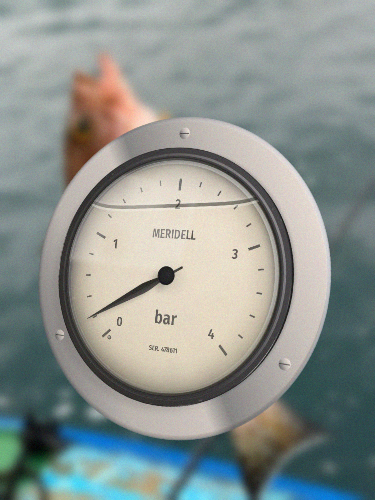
0.2 bar
